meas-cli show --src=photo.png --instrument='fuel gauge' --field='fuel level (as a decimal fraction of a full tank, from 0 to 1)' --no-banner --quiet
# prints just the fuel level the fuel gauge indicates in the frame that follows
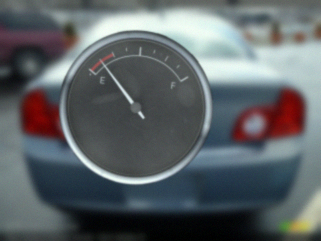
0.125
